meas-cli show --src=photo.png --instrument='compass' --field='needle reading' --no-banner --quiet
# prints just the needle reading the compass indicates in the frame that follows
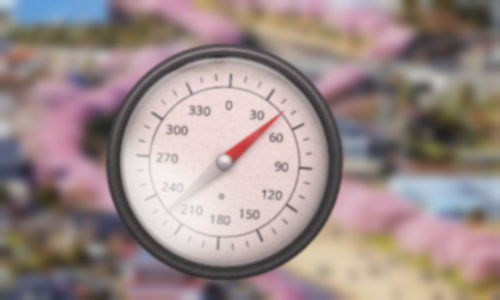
45 °
